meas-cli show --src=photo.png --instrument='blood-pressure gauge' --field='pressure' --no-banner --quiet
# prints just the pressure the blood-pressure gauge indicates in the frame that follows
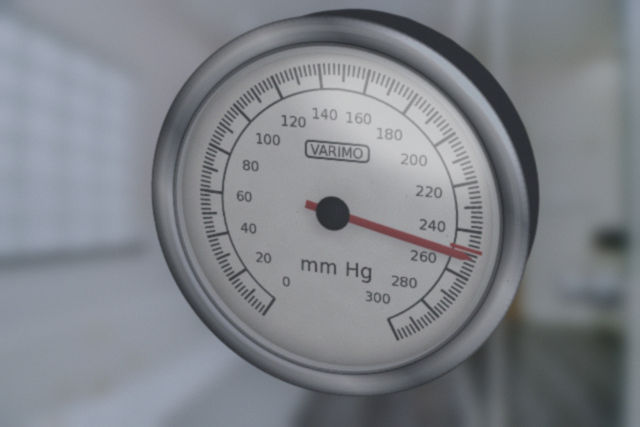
250 mmHg
